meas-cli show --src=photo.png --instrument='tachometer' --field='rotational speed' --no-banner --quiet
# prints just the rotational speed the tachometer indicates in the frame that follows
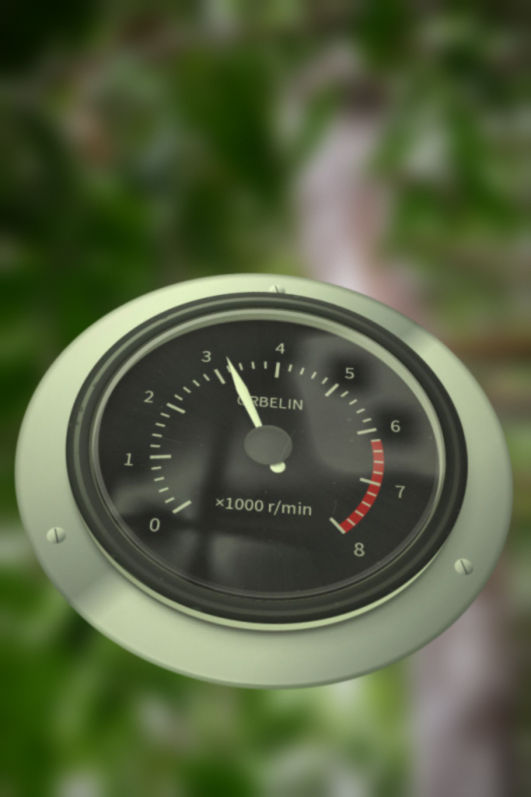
3200 rpm
